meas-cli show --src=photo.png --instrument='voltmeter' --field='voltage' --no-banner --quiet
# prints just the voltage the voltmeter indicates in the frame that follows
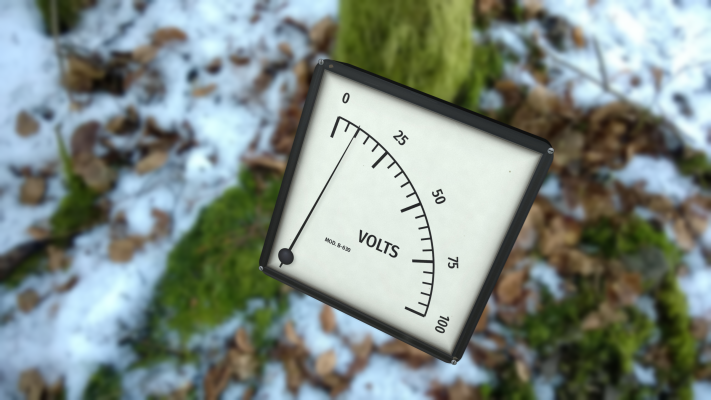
10 V
